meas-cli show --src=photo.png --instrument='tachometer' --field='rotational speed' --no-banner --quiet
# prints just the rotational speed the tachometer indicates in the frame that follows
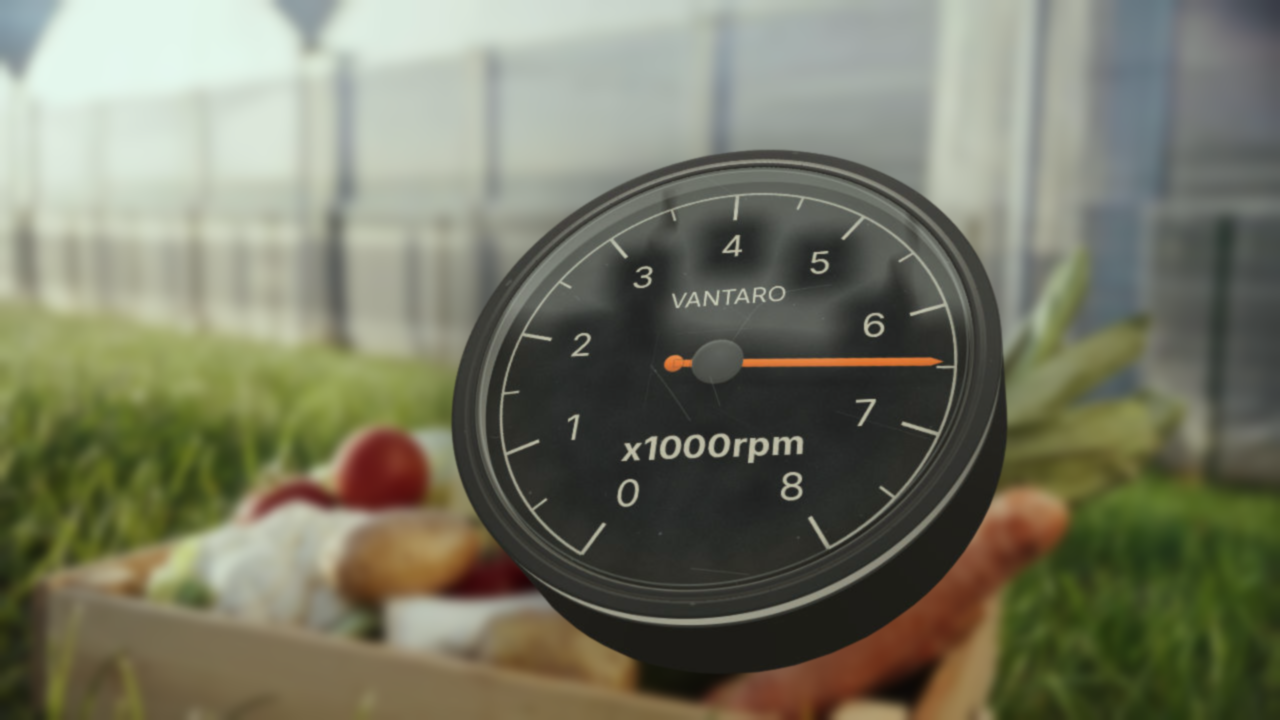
6500 rpm
